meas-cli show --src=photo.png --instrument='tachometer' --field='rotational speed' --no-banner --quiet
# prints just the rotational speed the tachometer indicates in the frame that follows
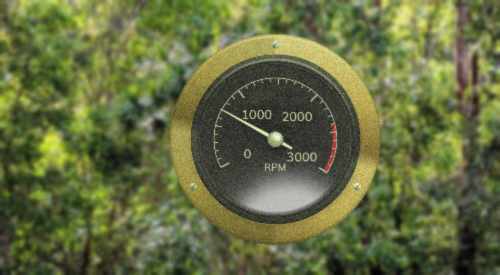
700 rpm
